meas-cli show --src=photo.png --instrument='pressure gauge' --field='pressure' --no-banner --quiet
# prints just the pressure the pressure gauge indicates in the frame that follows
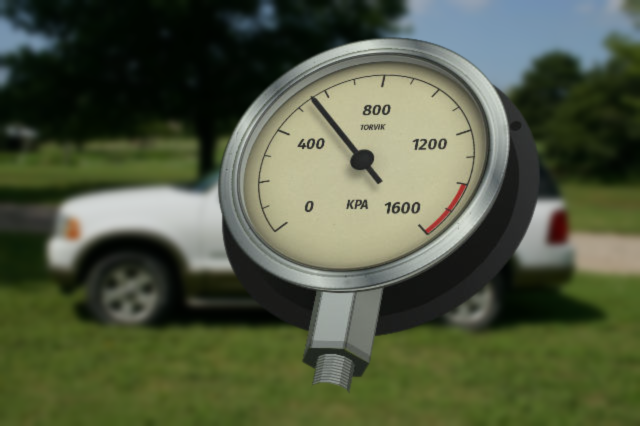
550 kPa
